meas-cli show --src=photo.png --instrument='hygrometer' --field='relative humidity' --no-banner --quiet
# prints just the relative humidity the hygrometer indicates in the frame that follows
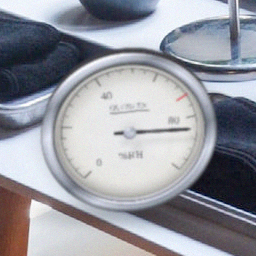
84 %
